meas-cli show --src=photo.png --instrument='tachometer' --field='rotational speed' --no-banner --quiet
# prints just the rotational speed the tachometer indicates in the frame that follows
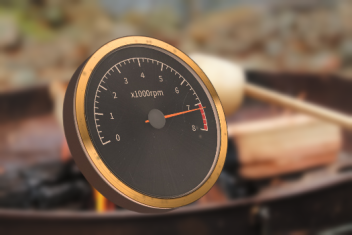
7200 rpm
